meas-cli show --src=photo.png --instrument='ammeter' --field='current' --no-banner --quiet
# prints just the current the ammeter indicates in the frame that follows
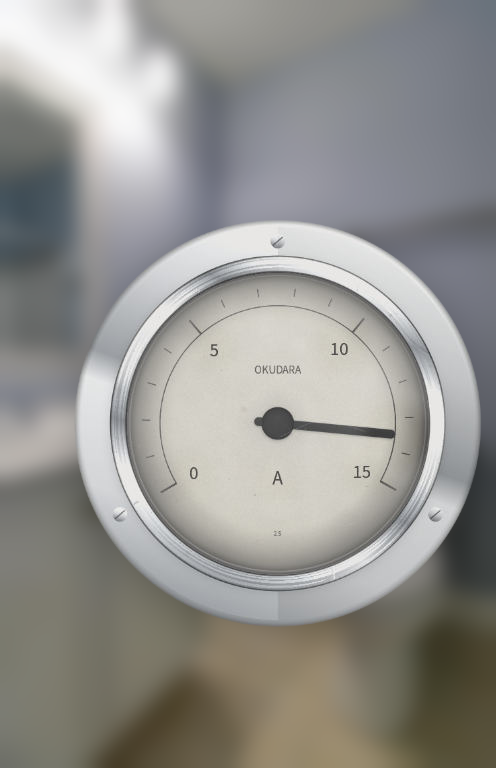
13.5 A
